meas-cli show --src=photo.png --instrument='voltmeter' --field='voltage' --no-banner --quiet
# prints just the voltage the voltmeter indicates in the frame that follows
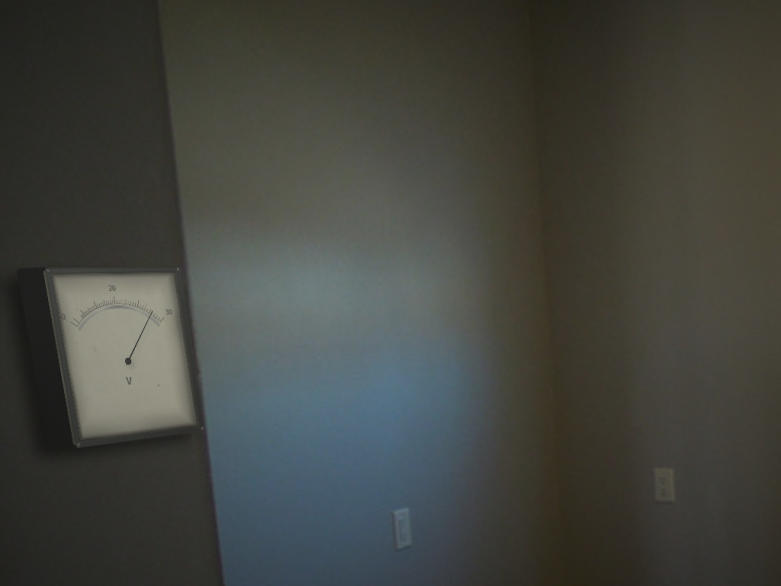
27.5 V
